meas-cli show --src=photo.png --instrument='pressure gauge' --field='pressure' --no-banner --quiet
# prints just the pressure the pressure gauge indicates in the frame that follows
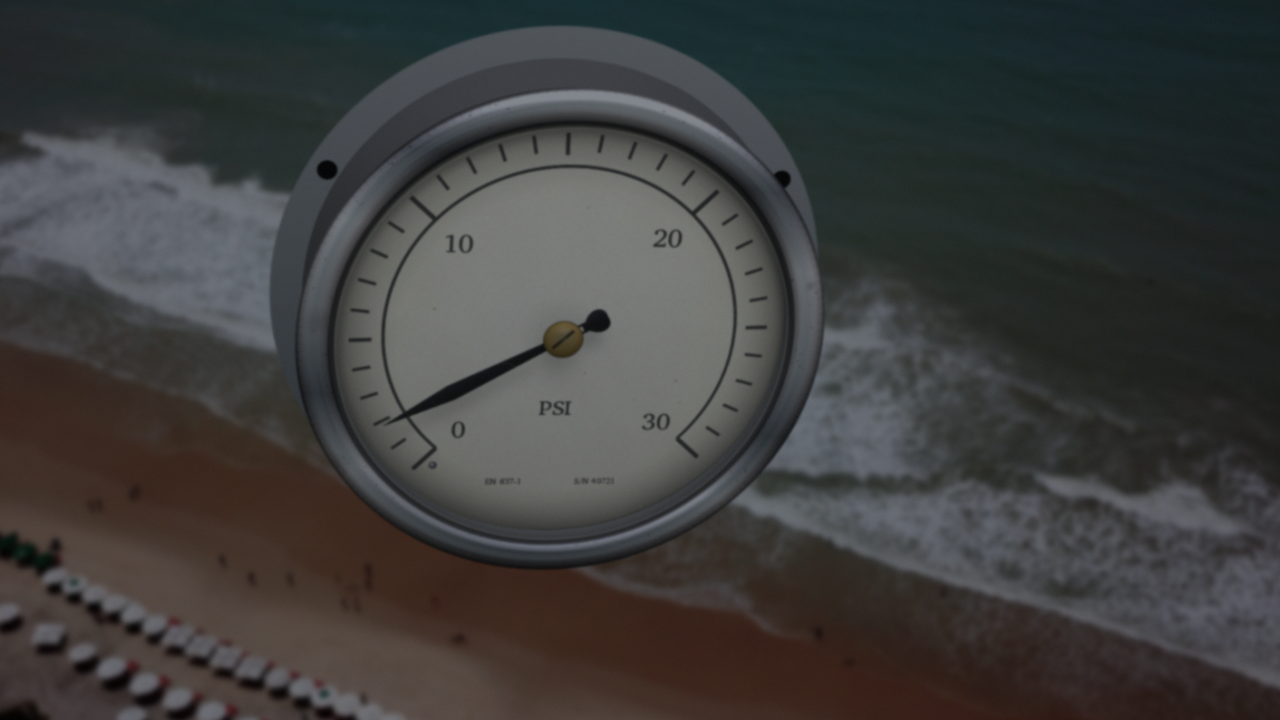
2 psi
